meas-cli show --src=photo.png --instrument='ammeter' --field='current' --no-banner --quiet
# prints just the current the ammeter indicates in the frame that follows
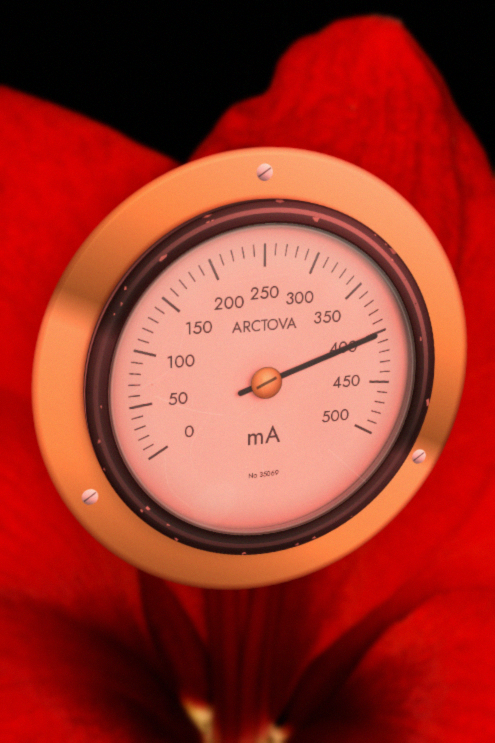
400 mA
